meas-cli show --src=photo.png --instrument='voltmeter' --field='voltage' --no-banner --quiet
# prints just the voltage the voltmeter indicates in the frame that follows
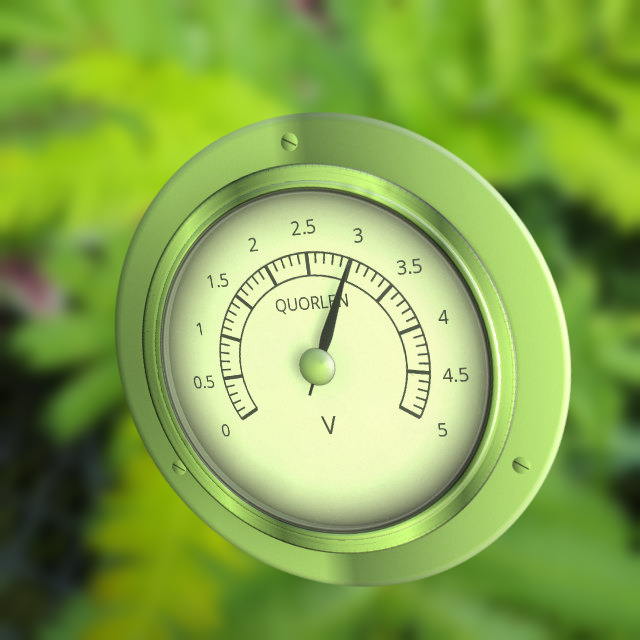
3 V
